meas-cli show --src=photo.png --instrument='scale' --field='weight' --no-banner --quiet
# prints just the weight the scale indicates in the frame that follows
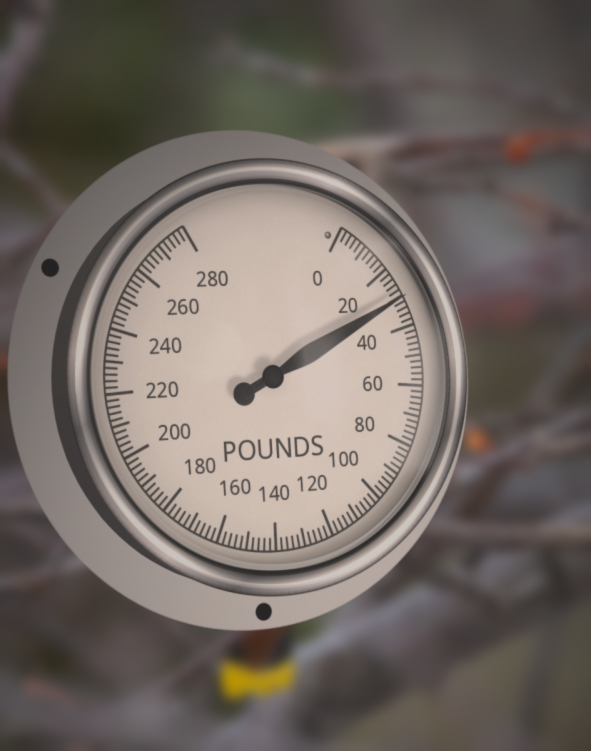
30 lb
